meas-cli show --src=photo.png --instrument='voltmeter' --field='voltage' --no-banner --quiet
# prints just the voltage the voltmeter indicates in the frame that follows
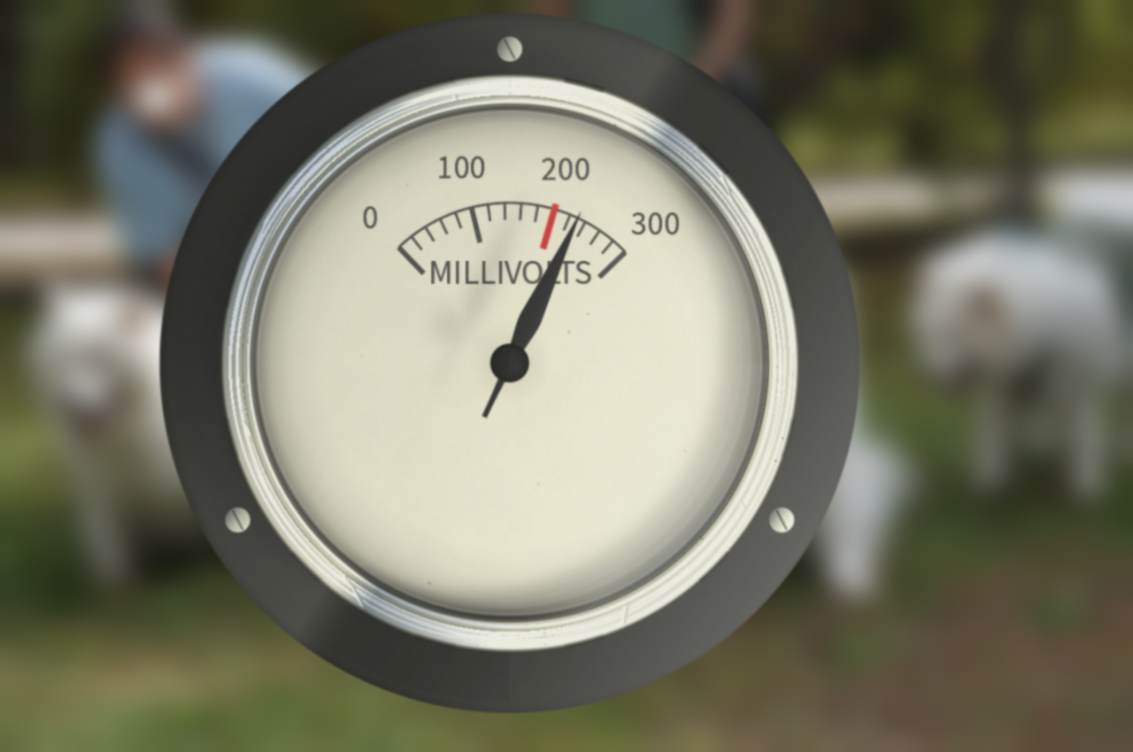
230 mV
